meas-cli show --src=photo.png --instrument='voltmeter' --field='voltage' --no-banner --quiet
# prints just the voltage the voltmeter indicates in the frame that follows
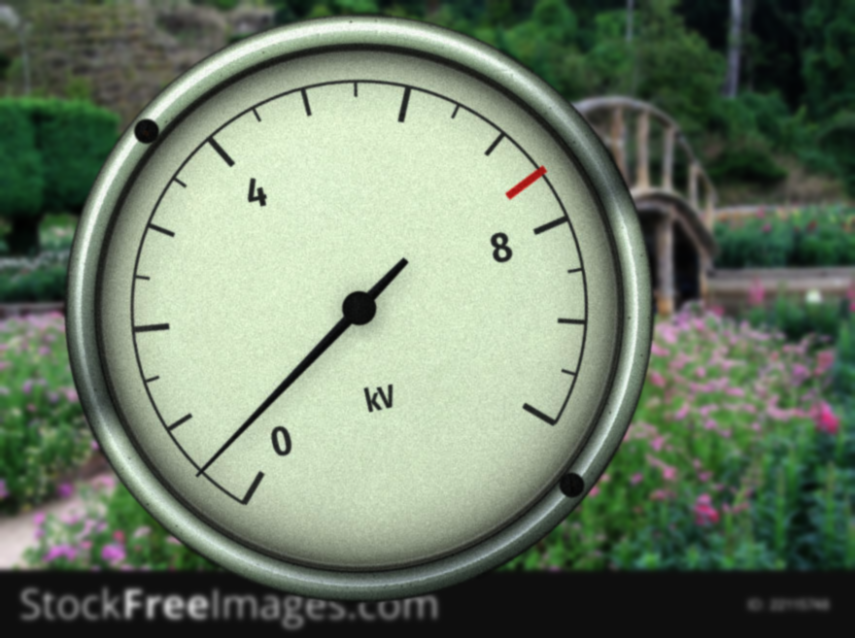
0.5 kV
